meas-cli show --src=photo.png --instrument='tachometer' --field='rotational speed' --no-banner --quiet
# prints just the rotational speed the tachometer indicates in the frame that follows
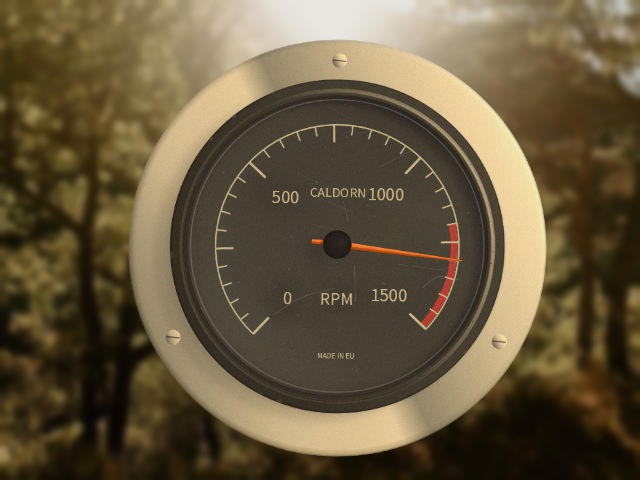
1300 rpm
